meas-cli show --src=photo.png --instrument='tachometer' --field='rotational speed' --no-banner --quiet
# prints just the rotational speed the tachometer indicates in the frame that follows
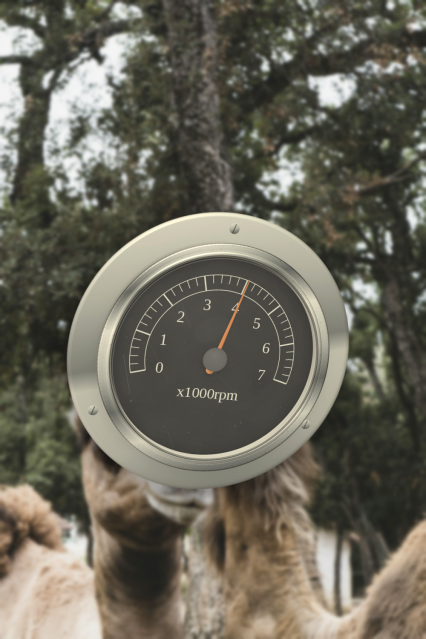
4000 rpm
